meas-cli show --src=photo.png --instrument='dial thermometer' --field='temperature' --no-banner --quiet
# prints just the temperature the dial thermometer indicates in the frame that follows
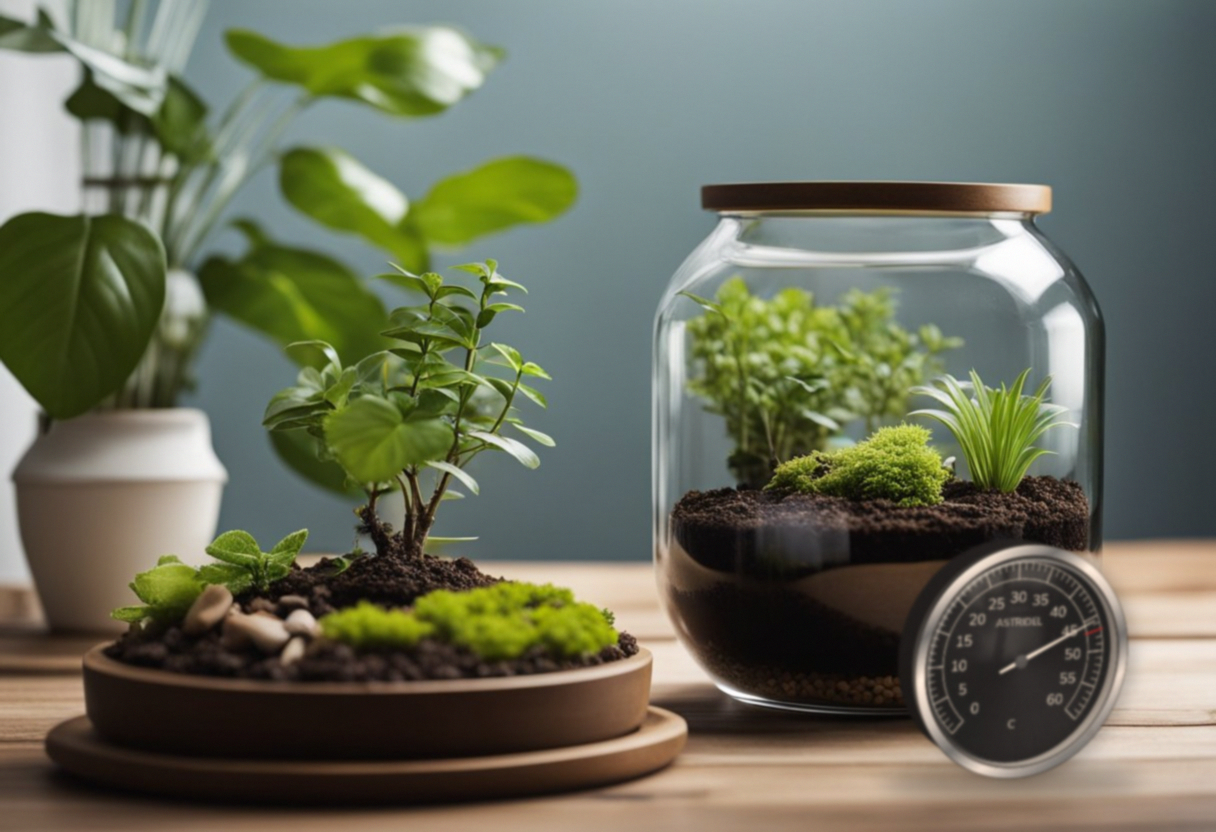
45 °C
